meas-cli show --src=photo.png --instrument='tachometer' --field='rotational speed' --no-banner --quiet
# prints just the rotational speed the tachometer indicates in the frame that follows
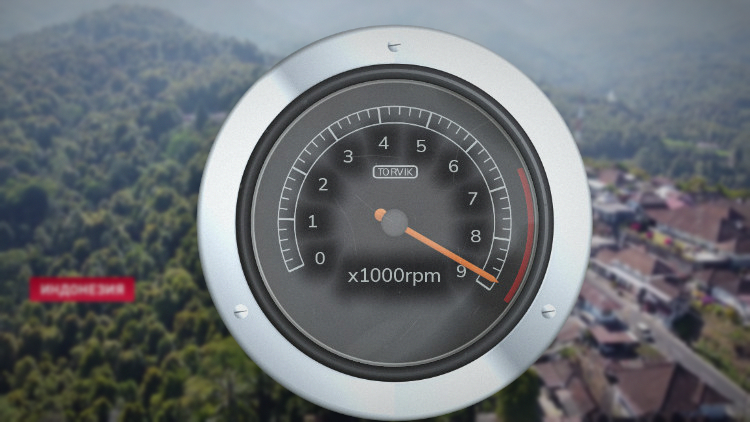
8800 rpm
